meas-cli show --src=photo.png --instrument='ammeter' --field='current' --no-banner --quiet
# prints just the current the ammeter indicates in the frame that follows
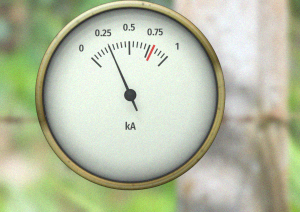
0.25 kA
